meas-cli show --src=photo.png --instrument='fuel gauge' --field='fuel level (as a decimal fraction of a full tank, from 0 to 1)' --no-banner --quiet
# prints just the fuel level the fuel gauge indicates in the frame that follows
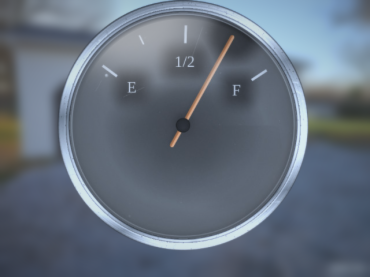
0.75
